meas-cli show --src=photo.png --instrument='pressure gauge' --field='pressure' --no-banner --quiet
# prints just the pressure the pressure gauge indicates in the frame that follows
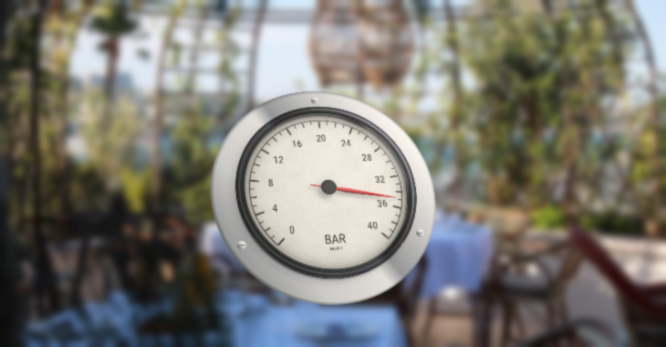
35 bar
